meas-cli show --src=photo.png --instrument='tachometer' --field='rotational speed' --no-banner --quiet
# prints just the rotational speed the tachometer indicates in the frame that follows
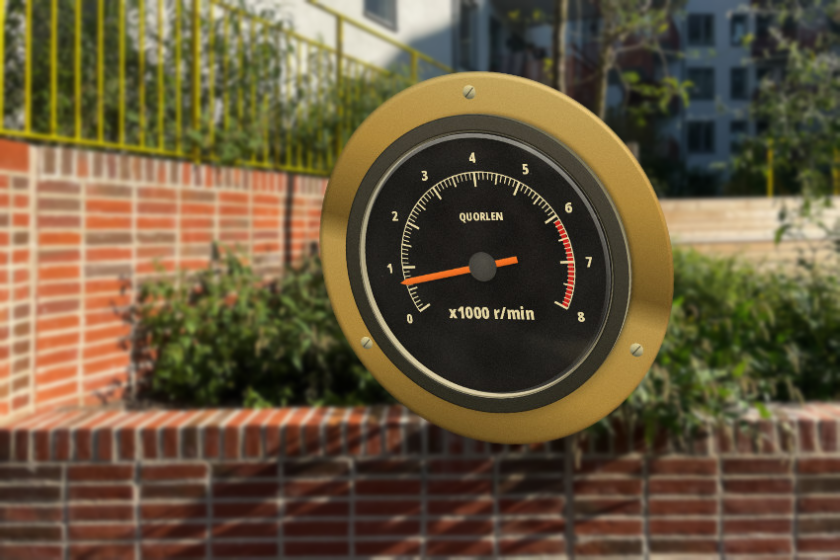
700 rpm
